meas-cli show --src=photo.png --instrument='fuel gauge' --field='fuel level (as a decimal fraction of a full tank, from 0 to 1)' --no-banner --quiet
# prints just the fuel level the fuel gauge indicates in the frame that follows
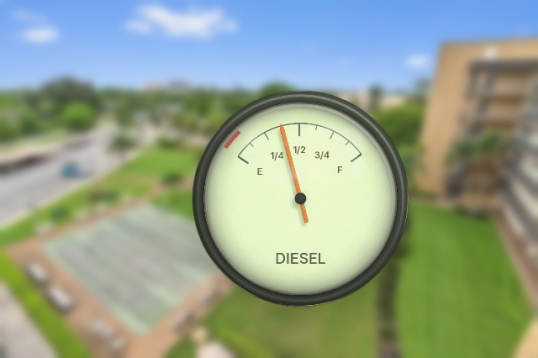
0.375
